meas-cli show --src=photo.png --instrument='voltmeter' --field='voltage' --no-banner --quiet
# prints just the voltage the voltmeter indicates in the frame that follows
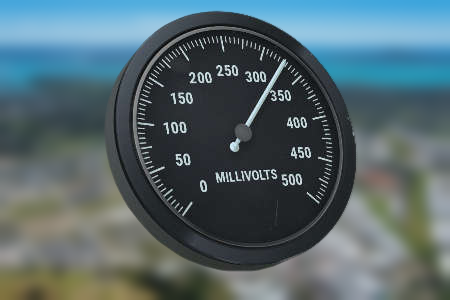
325 mV
